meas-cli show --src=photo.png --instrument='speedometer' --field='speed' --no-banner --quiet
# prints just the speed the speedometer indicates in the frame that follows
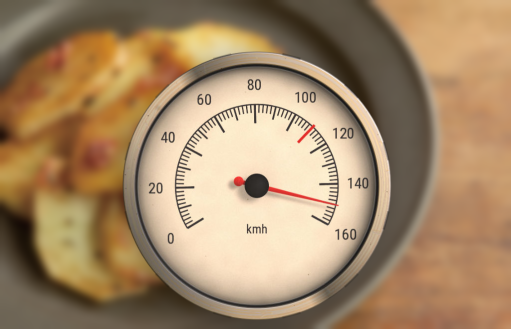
150 km/h
